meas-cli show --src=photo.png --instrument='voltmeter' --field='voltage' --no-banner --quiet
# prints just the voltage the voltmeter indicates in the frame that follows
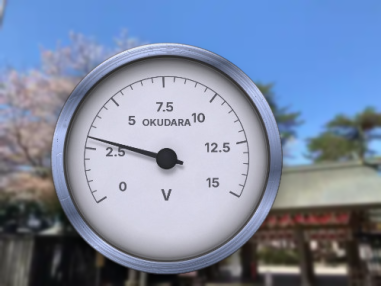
3 V
